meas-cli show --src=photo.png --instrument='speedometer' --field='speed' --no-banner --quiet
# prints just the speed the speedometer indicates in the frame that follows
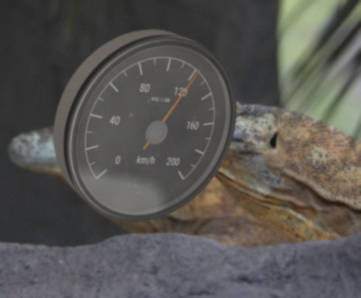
120 km/h
